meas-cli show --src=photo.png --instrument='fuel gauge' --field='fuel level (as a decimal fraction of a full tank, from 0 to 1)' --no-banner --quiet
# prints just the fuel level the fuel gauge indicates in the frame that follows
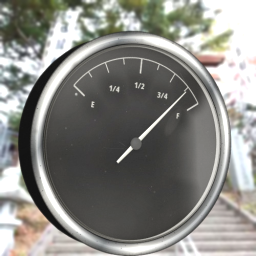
0.875
